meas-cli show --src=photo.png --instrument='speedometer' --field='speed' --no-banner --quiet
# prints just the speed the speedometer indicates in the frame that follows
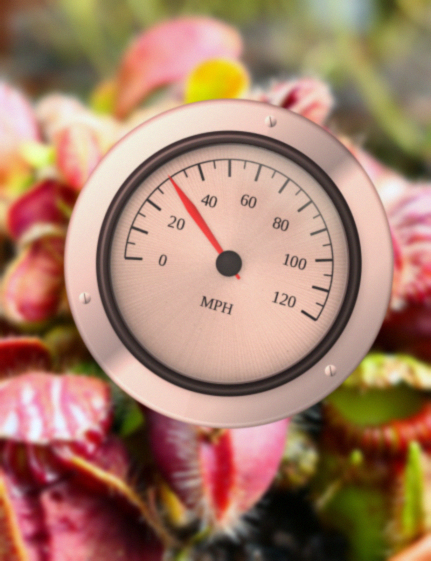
30 mph
